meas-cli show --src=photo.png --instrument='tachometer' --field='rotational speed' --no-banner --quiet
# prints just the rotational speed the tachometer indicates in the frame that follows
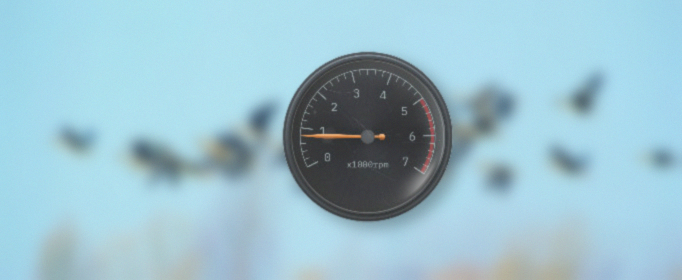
800 rpm
